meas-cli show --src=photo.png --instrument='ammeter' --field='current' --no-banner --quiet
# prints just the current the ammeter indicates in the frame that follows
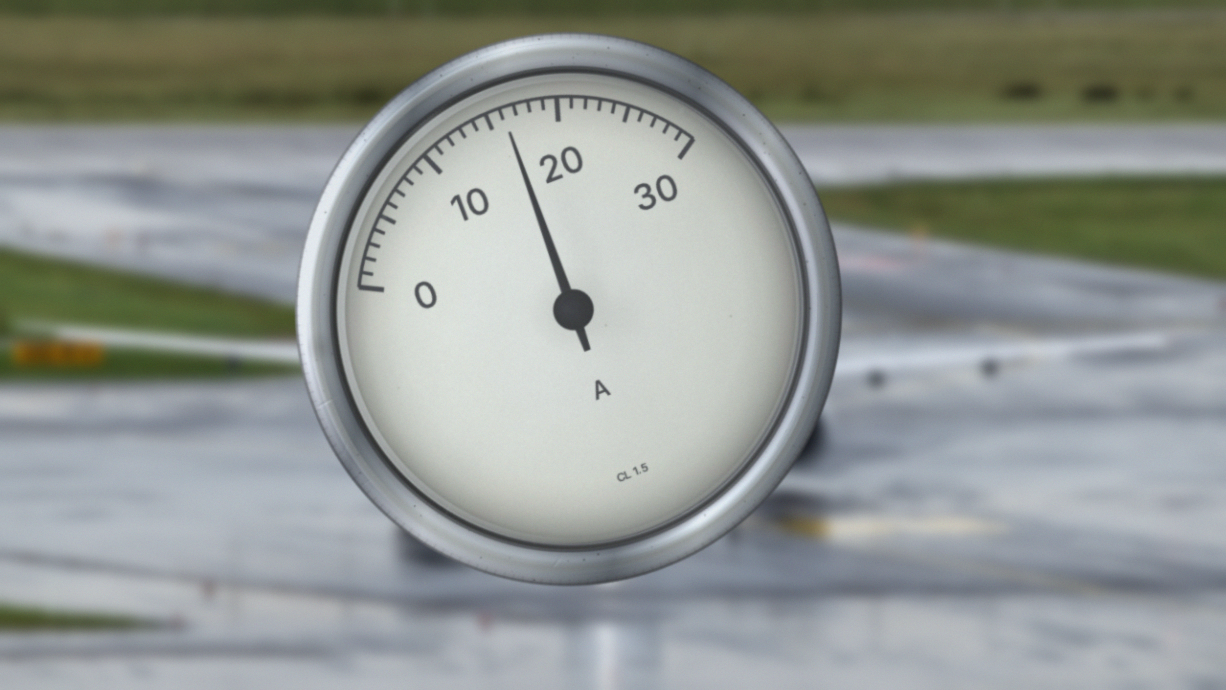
16 A
